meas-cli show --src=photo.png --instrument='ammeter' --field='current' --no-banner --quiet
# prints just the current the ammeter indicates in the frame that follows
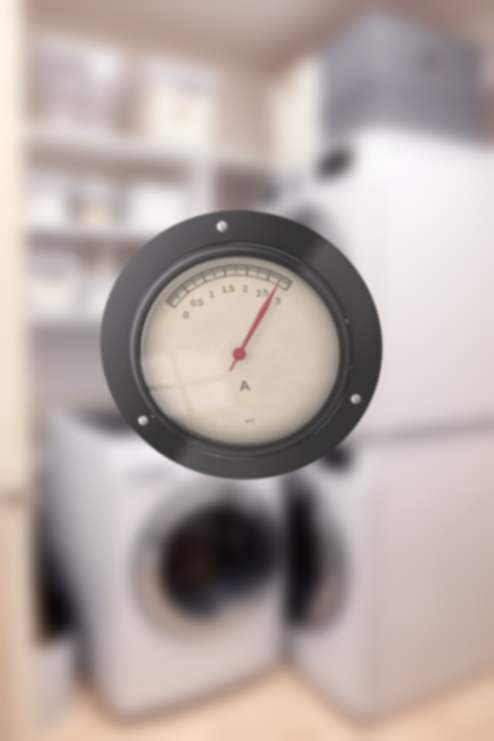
2.75 A
